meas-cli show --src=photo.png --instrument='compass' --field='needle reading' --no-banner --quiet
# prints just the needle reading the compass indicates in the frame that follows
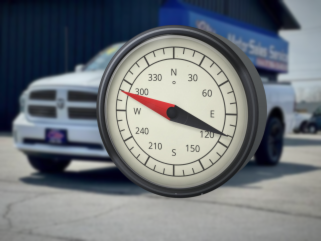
290 °
